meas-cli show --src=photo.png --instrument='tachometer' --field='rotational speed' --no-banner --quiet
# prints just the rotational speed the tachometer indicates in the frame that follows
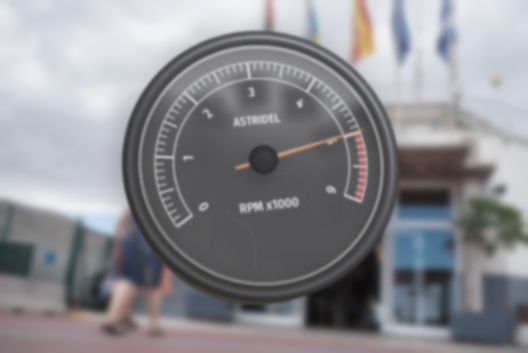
5000 rpm
